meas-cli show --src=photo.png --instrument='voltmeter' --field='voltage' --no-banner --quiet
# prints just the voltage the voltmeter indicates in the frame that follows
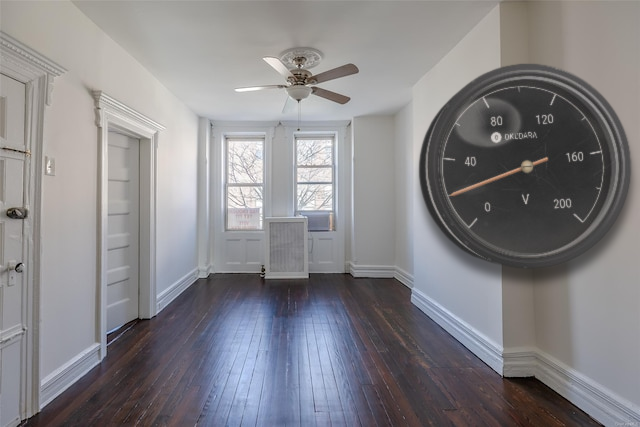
20 V
